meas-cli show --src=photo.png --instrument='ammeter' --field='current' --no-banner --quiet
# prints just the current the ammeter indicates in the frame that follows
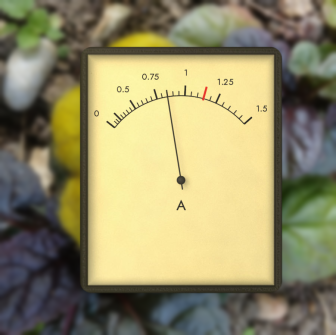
0.85 A
